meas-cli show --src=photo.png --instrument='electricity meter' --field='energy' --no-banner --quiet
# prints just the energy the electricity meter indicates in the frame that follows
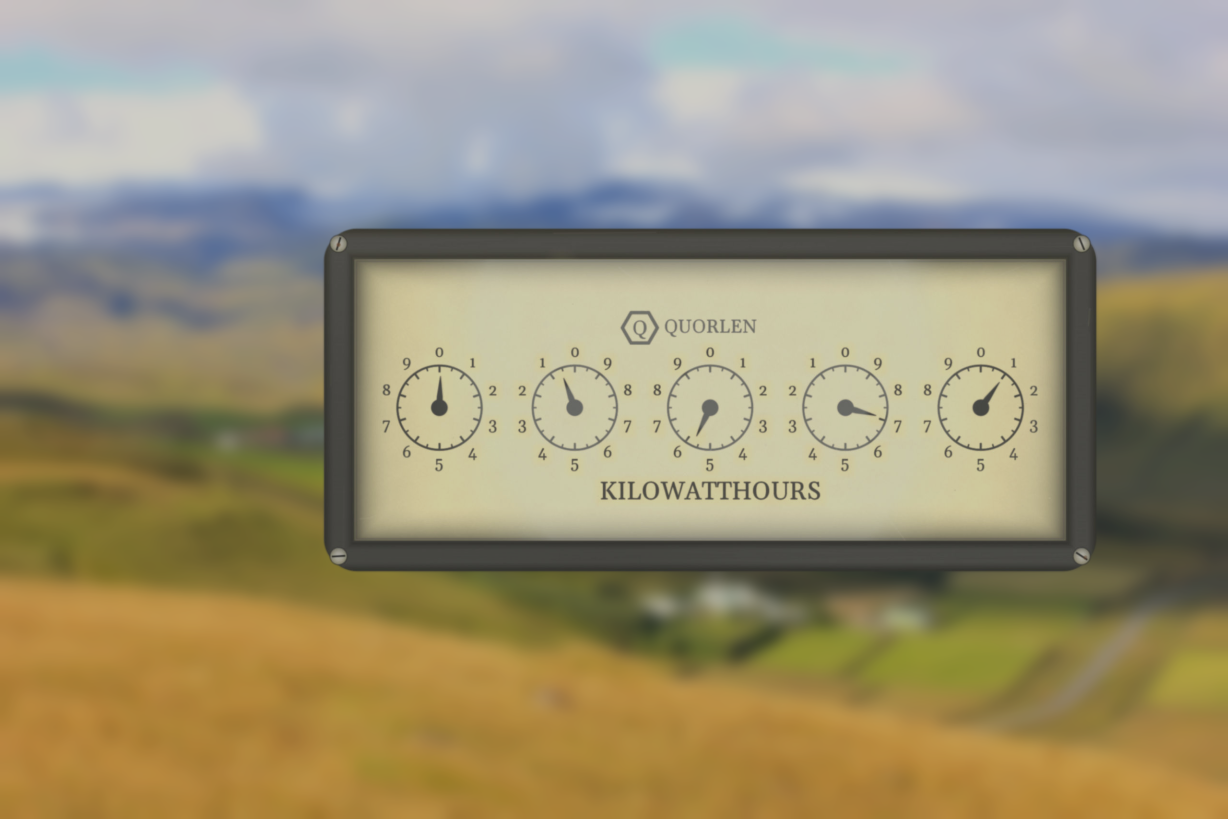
571 kWh
